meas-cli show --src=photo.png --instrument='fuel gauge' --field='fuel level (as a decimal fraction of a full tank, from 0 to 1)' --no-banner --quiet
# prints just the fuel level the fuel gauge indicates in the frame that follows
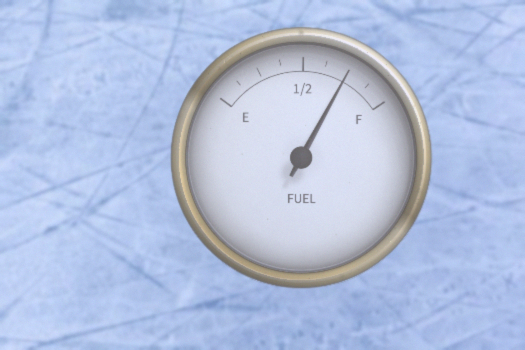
0.75
